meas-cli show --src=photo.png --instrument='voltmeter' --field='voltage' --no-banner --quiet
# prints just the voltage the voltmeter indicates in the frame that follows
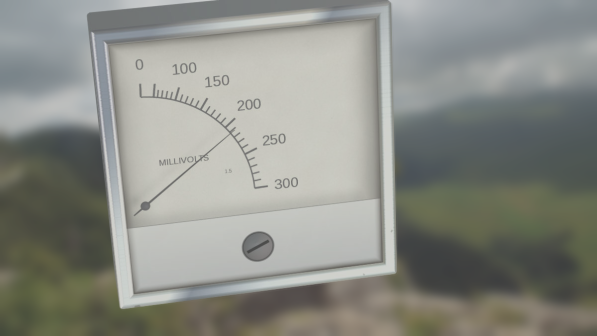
210 mV
